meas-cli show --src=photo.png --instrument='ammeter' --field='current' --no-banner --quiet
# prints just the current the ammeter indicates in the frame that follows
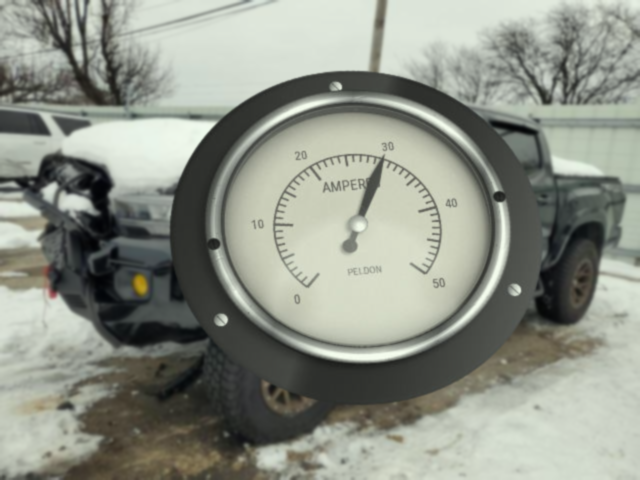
30 A
